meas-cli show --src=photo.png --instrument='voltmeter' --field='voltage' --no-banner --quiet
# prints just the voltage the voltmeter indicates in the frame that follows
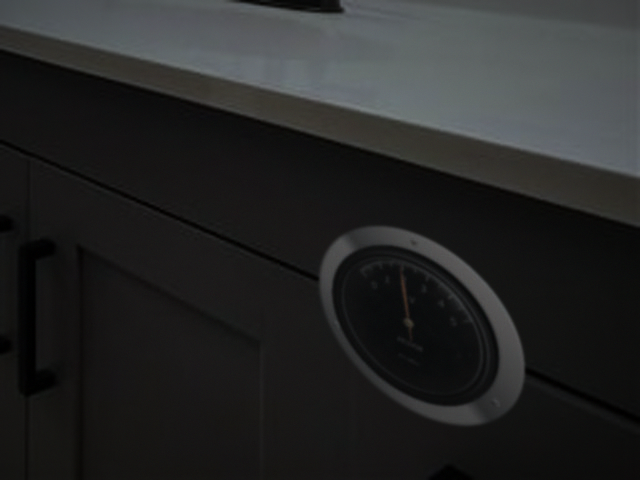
2 V
